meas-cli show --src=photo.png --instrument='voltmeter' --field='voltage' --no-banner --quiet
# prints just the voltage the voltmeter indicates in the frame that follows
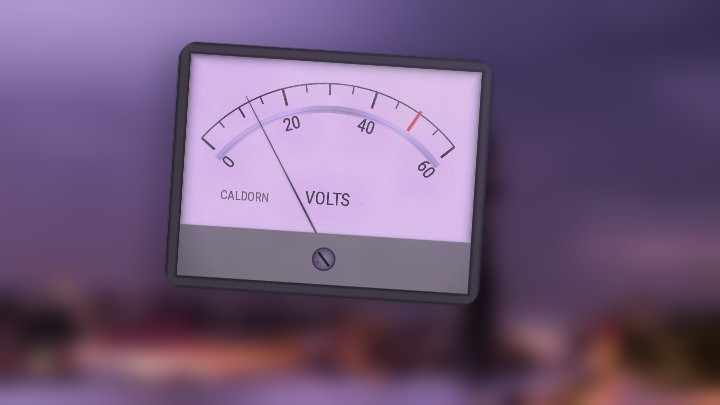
12.5 V
